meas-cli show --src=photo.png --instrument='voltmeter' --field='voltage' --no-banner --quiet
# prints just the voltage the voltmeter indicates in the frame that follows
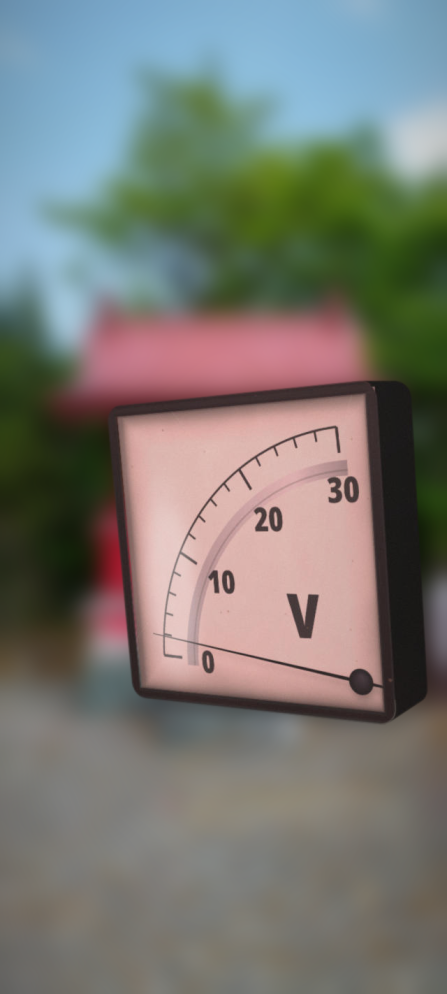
2 V
